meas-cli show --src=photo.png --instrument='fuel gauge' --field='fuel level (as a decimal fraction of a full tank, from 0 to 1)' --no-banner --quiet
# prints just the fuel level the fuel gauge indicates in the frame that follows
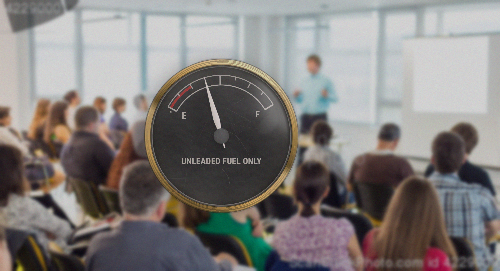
0.375
